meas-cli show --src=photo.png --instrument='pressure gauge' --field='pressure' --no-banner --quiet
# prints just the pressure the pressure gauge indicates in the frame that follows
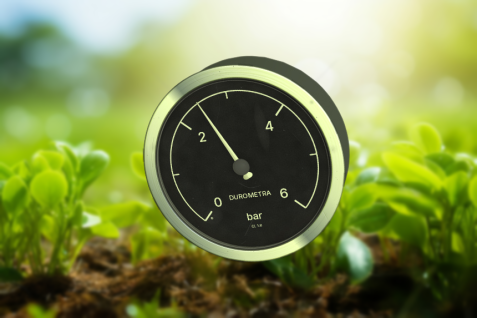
2.5 bar
